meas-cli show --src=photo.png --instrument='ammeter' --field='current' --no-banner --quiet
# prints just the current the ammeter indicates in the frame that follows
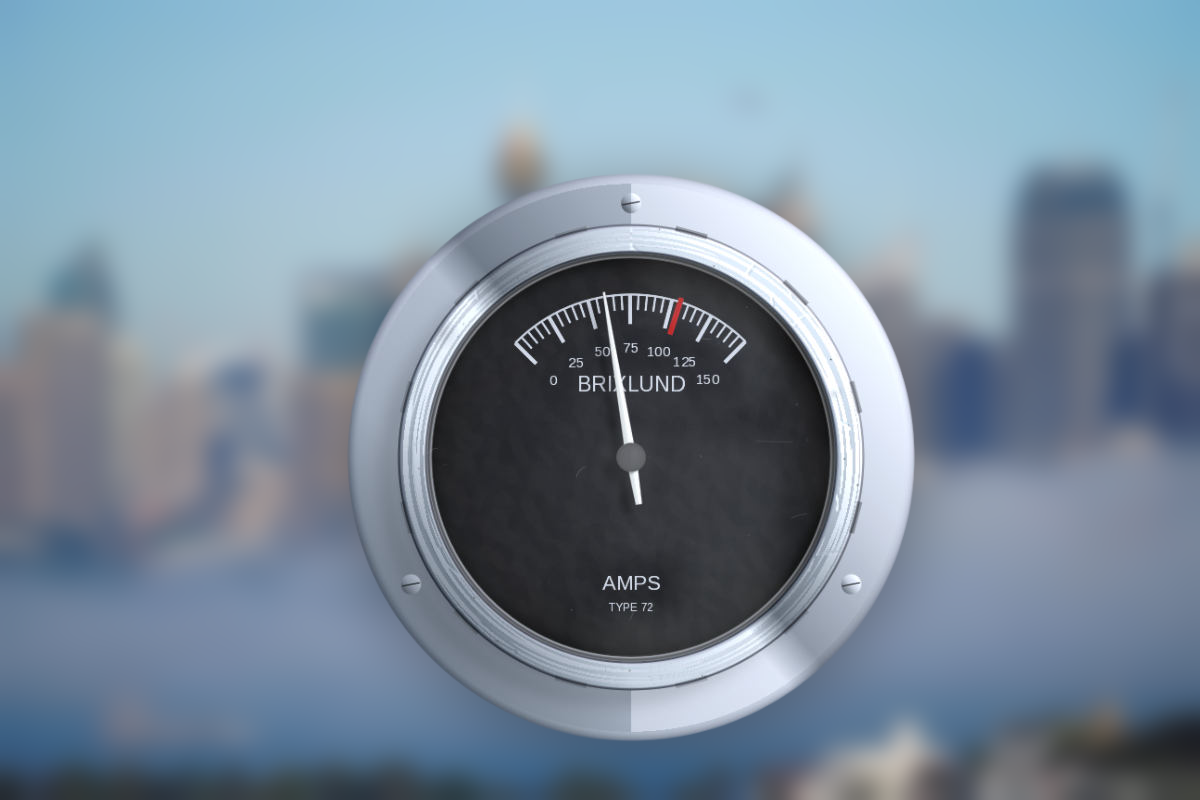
60 A
